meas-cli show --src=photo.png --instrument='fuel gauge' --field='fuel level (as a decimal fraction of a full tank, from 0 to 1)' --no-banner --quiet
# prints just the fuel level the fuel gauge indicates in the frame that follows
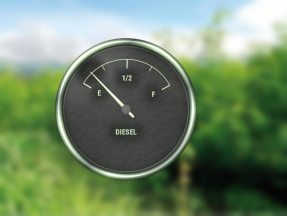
0.125
